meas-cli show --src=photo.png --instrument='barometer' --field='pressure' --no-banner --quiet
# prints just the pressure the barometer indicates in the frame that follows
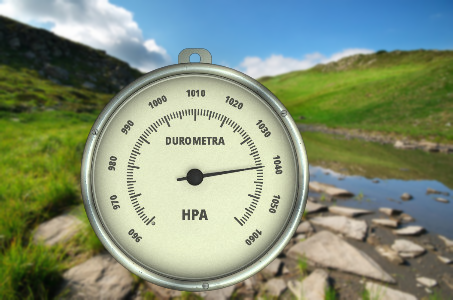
1040 hPa
